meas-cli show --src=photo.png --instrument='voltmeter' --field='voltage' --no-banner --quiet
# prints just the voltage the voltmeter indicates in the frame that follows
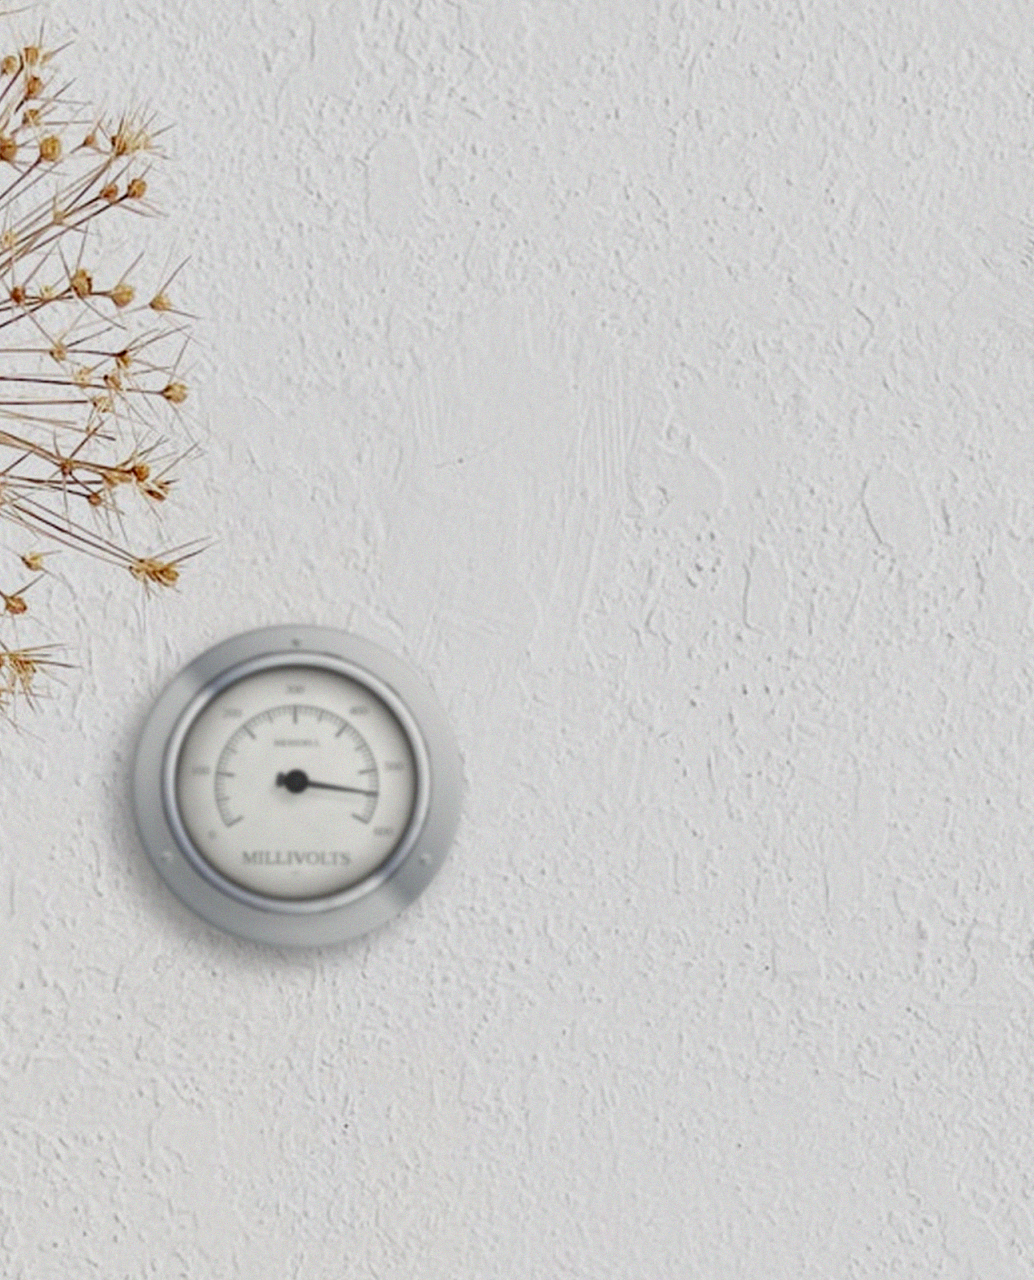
550 mV
